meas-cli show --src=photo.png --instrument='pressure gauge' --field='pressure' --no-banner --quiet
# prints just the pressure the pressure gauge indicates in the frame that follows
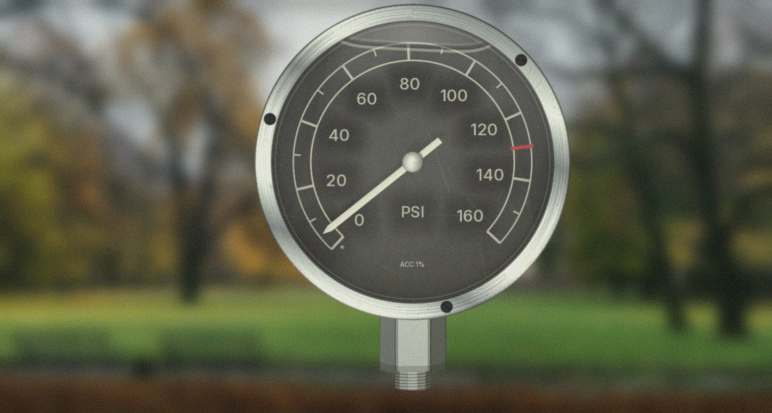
5 psi
